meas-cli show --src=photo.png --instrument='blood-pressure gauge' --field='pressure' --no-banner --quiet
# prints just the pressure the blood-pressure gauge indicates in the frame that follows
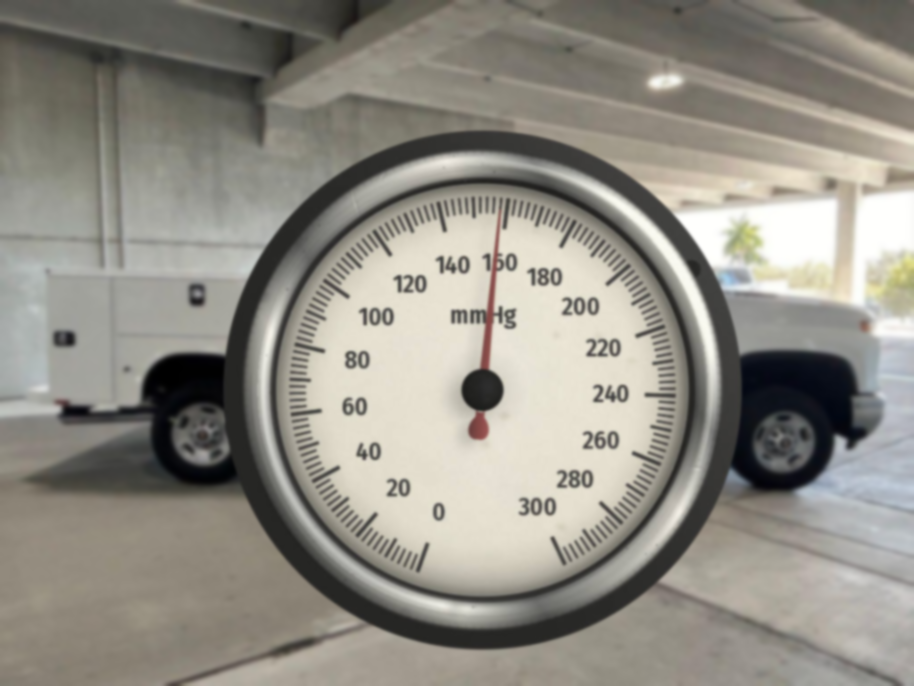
158 mmHg
